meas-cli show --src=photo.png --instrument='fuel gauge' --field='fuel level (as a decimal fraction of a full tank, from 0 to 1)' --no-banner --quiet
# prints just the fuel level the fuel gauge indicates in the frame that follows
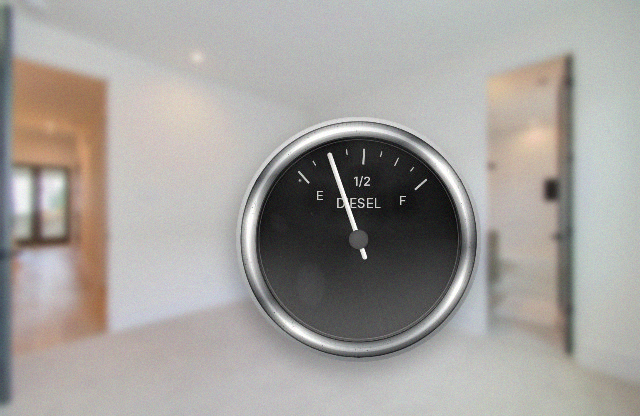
0.25
